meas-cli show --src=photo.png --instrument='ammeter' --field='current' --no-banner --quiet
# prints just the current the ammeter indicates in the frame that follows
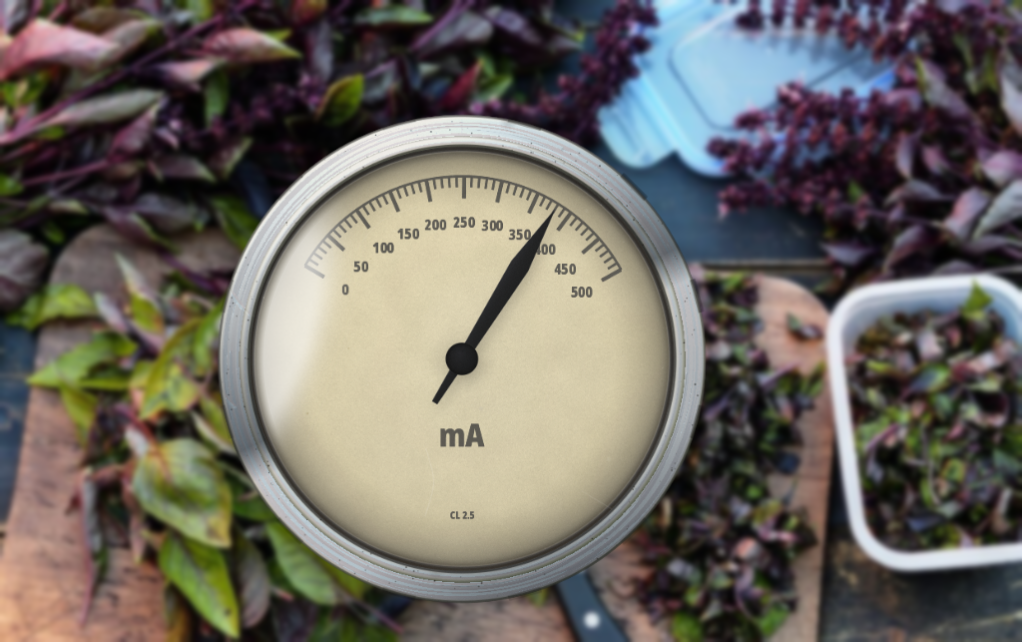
380 mA
